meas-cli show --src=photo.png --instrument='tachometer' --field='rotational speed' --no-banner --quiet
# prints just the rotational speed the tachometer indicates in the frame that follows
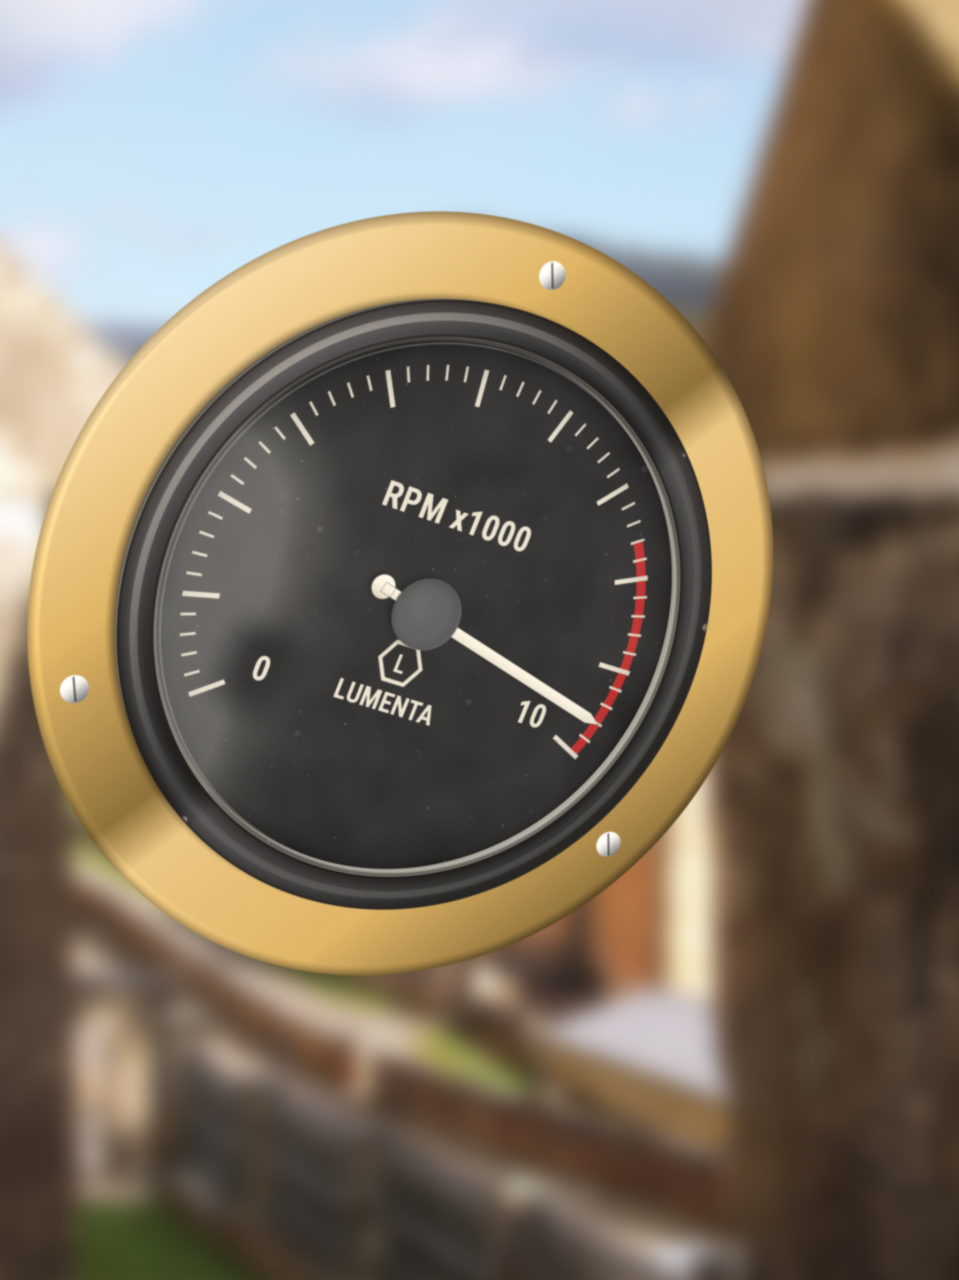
9600 rpm
